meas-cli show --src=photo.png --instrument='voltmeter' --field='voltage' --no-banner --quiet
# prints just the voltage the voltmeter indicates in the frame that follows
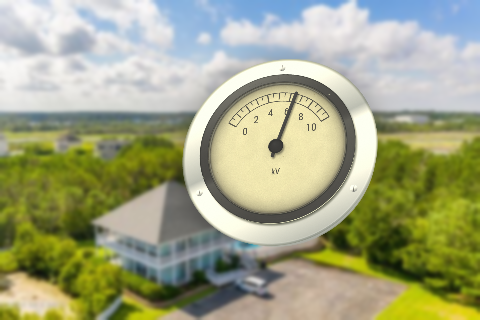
6.5 kV
